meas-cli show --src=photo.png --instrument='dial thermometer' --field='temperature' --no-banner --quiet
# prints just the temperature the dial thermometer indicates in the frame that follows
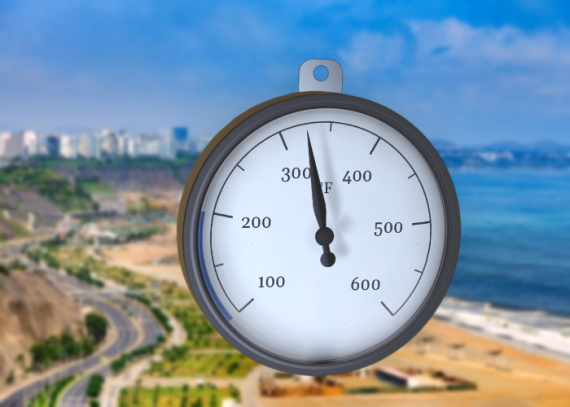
325 °F
